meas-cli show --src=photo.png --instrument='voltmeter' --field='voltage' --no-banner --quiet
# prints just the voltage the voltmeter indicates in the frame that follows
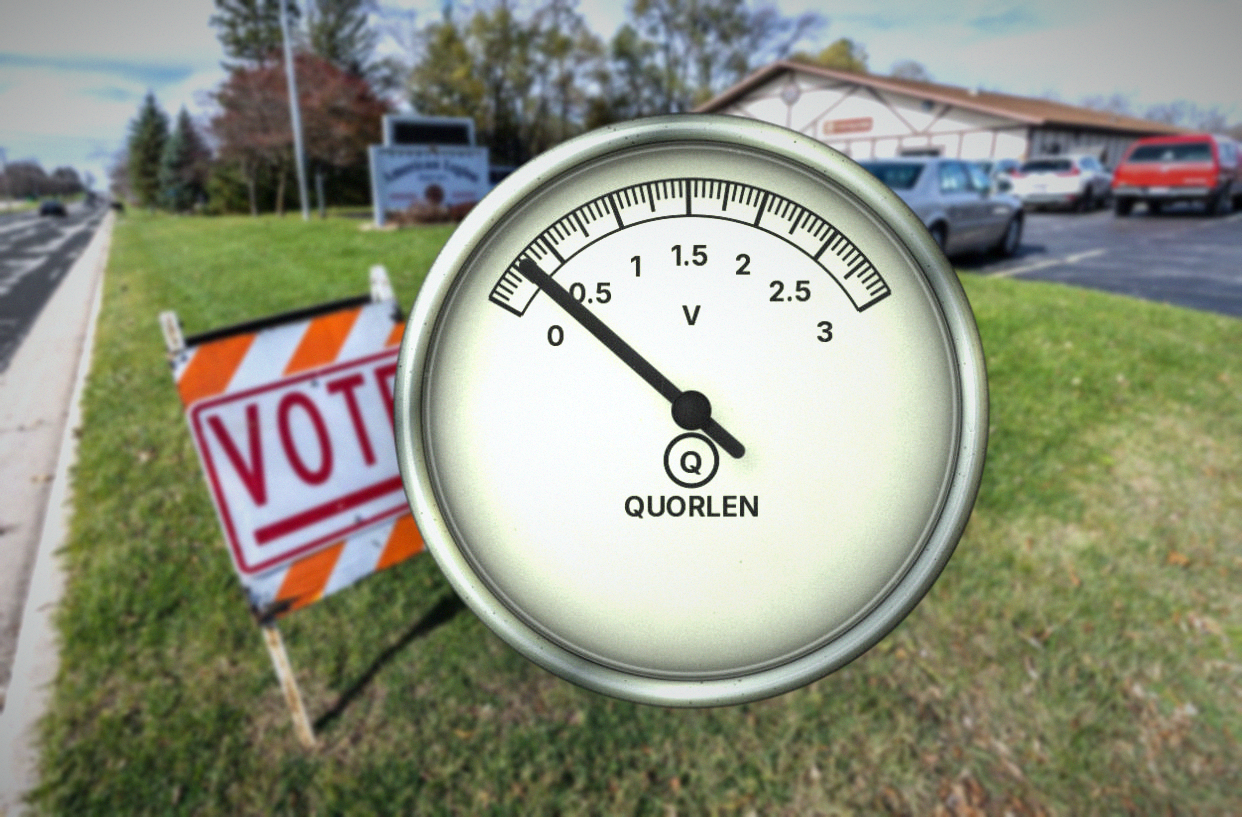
0.3 V
